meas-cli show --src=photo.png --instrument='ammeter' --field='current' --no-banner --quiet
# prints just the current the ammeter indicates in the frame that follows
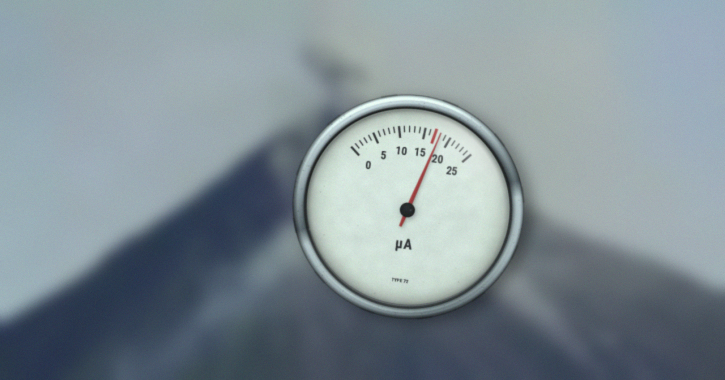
18 µA
